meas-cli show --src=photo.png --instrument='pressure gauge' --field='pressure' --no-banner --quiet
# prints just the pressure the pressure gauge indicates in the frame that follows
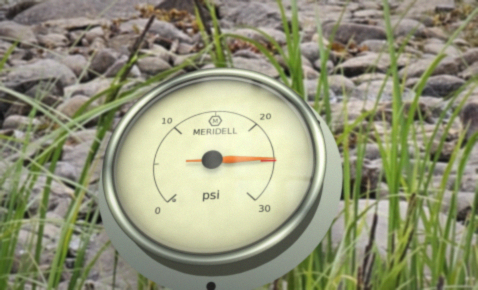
25 psi
